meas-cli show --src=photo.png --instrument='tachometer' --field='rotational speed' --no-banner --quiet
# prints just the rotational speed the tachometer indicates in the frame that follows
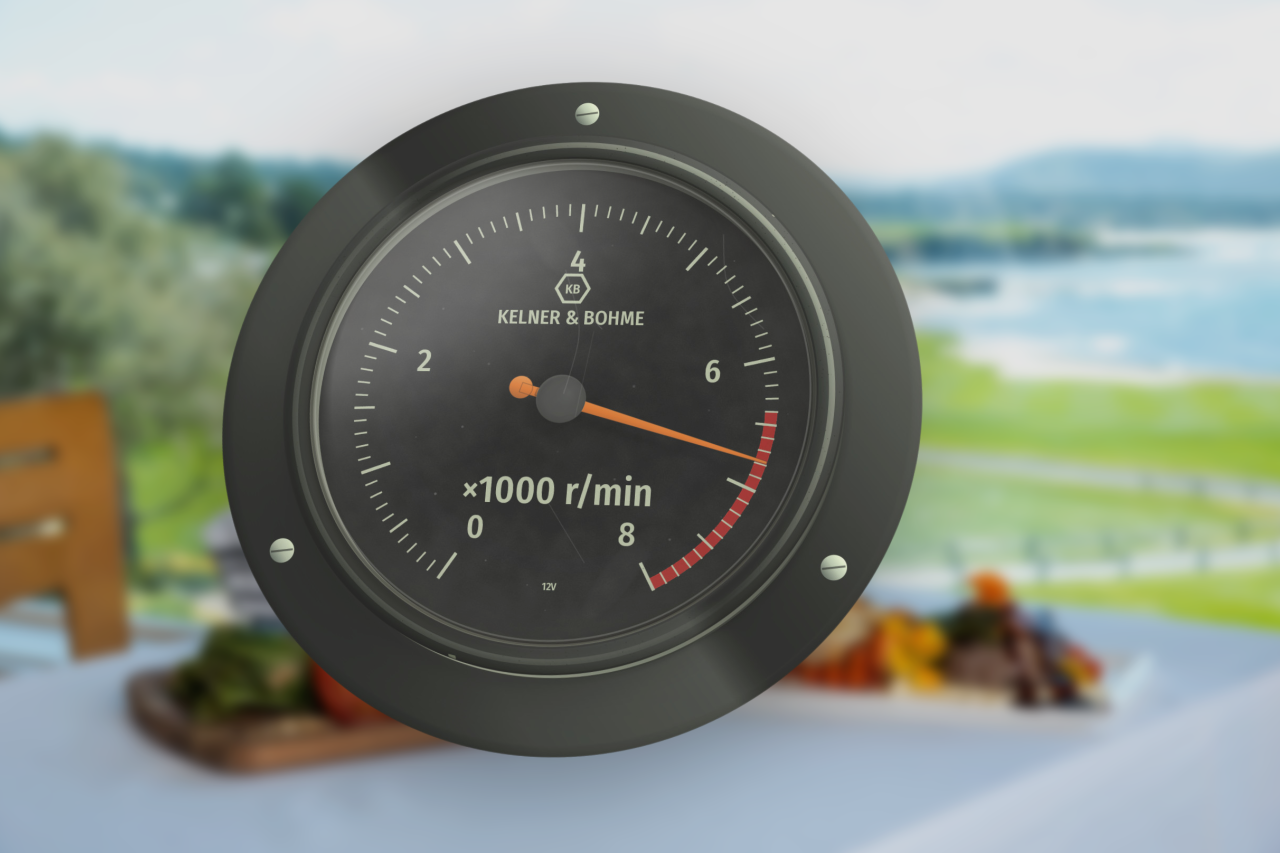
6800 rpm
